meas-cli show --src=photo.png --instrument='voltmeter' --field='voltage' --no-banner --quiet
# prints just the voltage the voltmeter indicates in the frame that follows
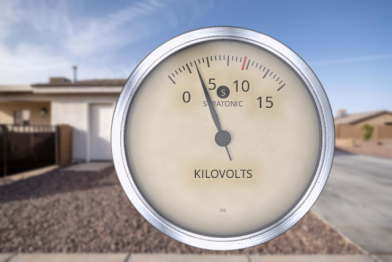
3.5 kV
